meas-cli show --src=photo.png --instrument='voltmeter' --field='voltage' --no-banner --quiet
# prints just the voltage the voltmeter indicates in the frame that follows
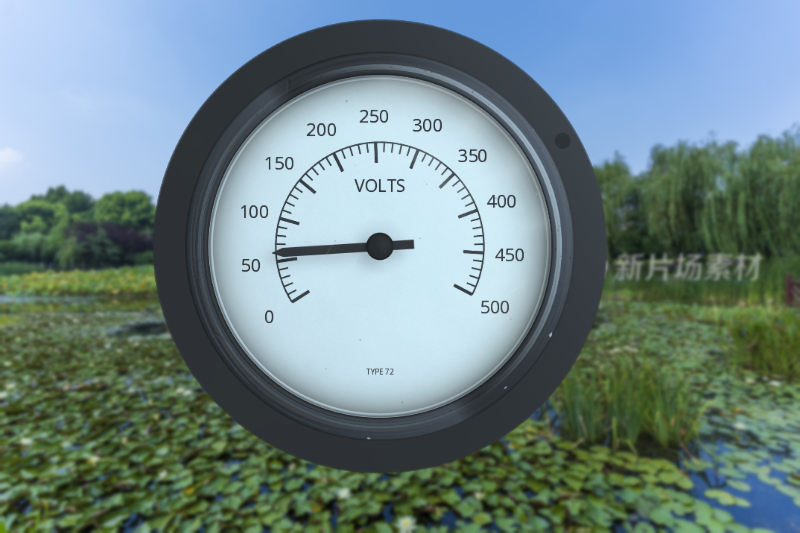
60 V
